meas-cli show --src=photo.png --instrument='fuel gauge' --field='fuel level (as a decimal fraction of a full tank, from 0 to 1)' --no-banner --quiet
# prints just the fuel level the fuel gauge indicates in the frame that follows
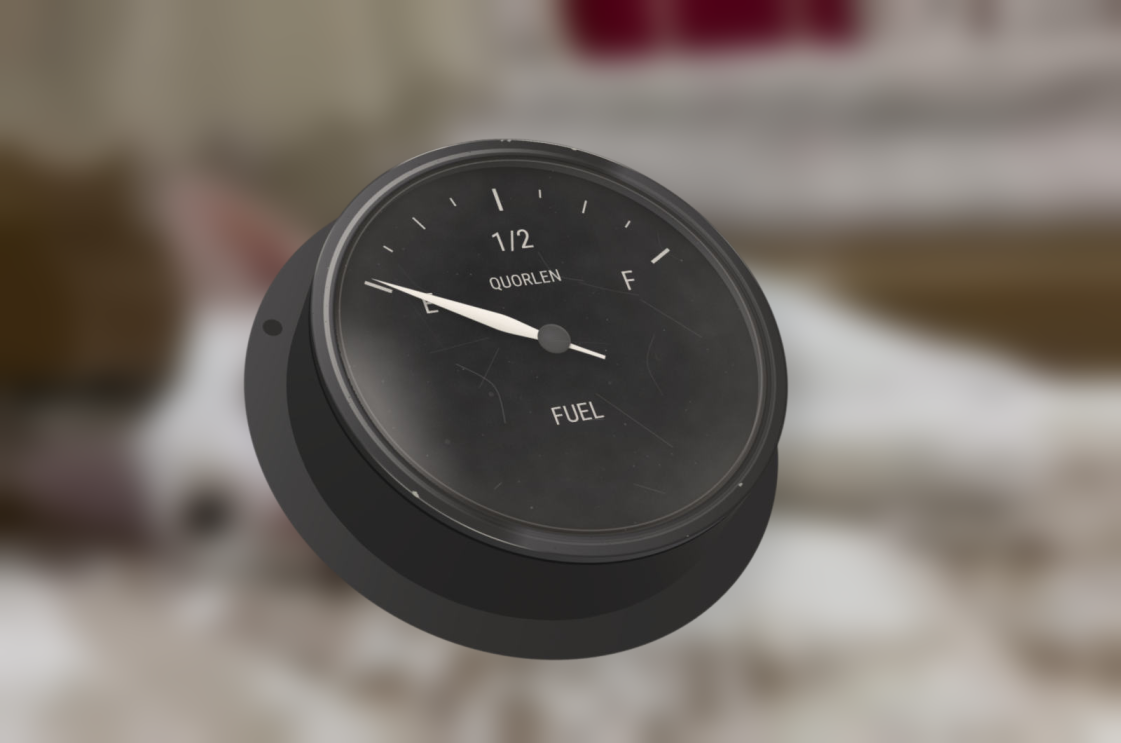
0
